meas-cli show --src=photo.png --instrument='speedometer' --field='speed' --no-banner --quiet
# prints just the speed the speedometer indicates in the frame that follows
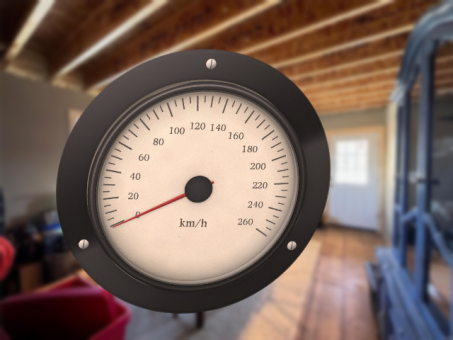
0 km/h
